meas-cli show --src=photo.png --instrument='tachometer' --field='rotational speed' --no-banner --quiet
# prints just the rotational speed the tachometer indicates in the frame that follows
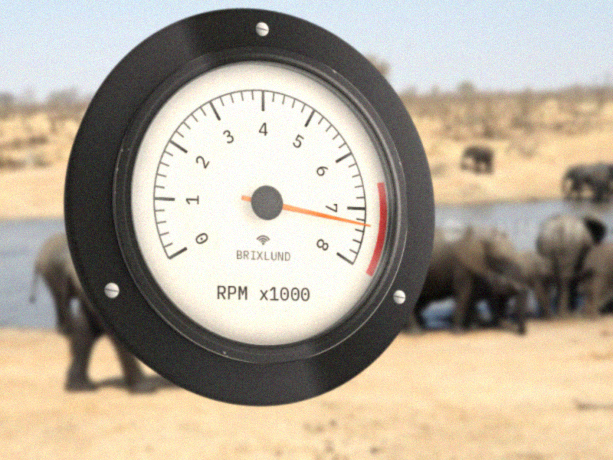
7300 rpm
